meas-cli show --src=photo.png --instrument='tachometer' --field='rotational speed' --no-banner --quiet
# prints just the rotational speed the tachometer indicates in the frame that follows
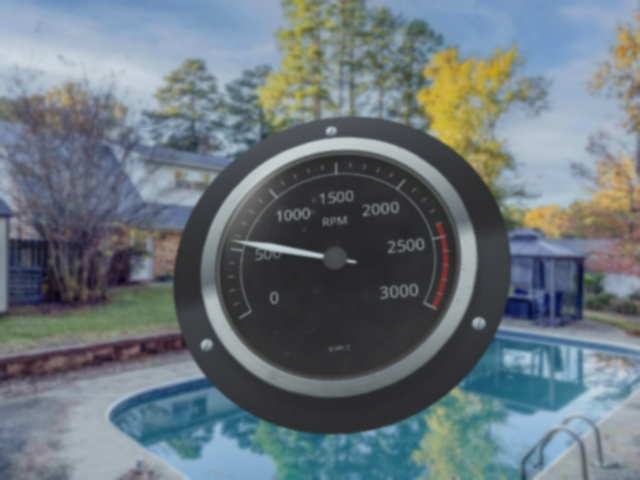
550 rpm
